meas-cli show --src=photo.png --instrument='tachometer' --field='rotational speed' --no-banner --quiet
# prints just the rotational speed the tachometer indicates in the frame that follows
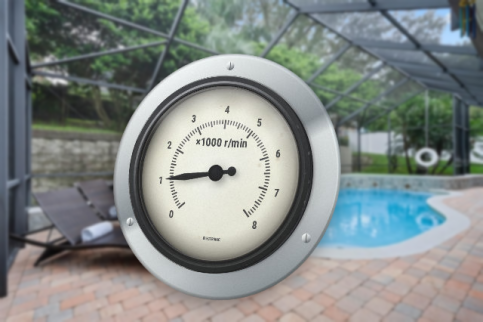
1000 rpm
